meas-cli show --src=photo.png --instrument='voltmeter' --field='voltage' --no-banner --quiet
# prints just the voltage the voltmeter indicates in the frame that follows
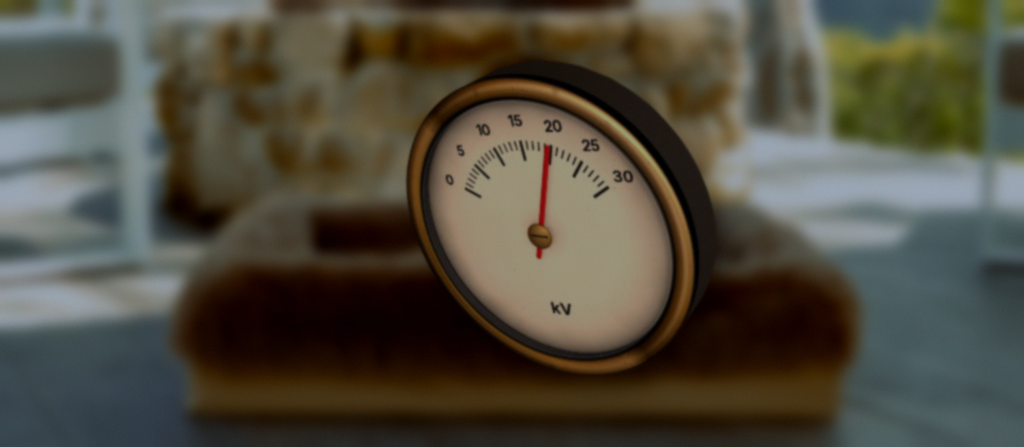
20 kV
